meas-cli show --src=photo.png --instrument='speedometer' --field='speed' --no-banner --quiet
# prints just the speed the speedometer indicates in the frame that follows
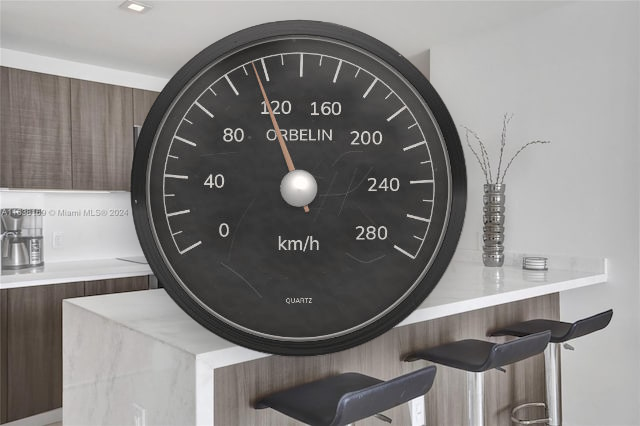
115 km/h
